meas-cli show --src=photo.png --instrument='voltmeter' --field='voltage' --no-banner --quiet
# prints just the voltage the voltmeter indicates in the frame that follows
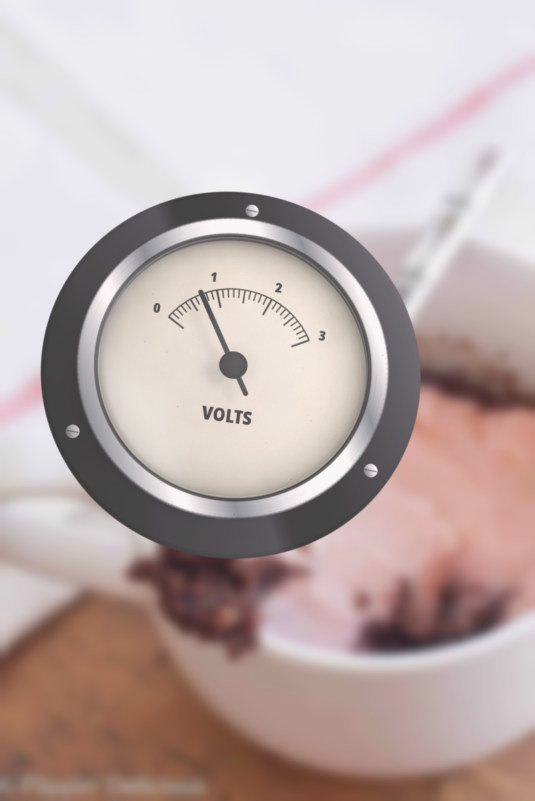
0.7 V
